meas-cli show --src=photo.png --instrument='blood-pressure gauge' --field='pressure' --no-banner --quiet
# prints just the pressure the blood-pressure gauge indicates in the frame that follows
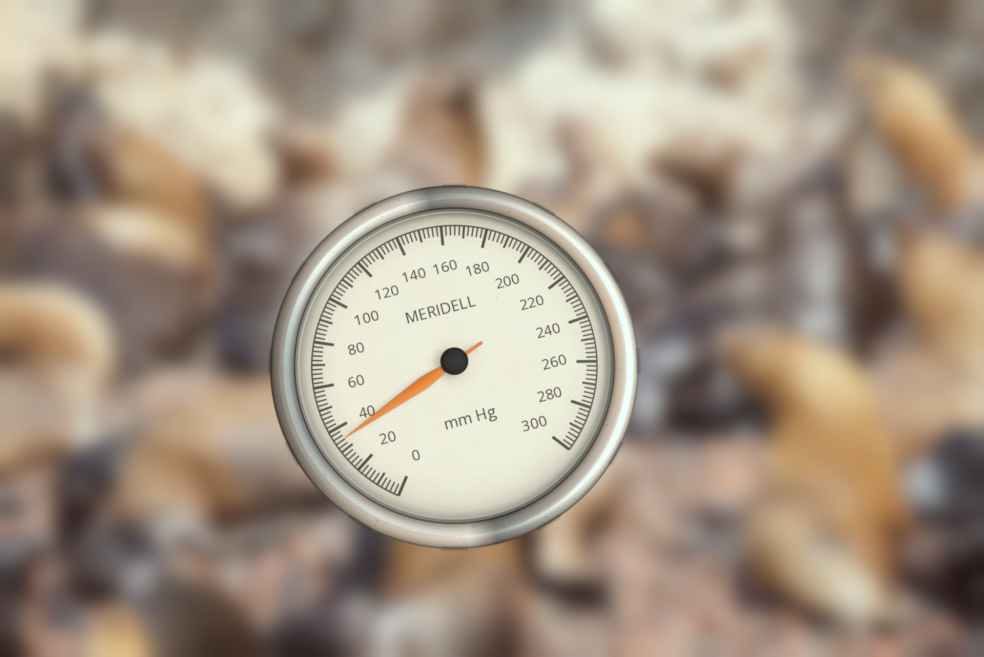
34 mmHg
